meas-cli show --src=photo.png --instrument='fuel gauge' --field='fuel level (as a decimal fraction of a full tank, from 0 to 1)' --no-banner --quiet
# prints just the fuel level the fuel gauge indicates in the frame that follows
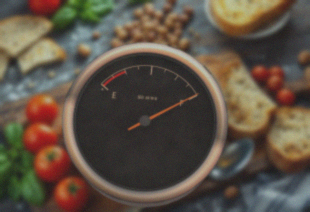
1
